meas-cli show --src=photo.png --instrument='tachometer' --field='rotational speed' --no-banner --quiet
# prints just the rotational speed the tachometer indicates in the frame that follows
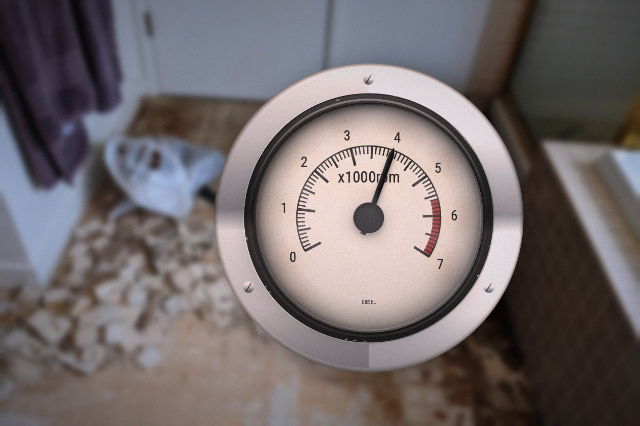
4000 rpm
